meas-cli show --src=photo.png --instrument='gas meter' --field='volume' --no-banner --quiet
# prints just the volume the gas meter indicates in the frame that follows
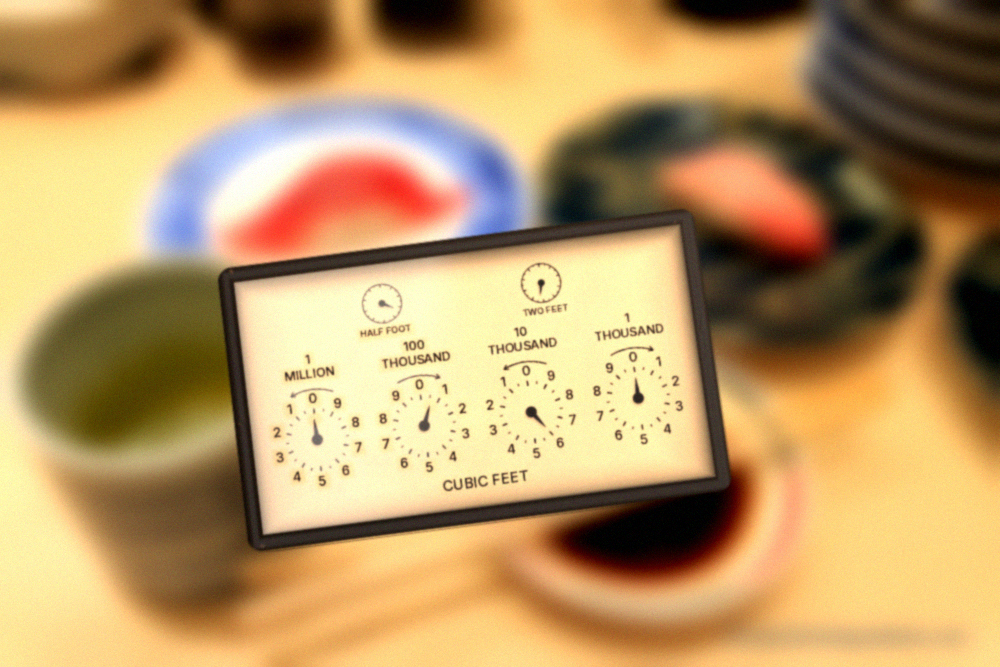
6000 ft³
